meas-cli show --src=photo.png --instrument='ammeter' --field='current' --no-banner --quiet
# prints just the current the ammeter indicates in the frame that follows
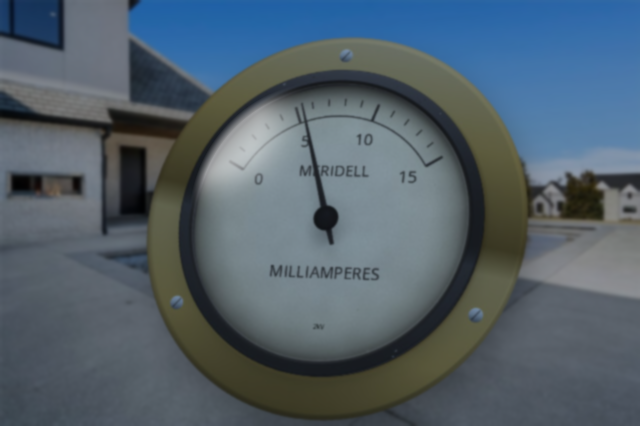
5.5 mA
